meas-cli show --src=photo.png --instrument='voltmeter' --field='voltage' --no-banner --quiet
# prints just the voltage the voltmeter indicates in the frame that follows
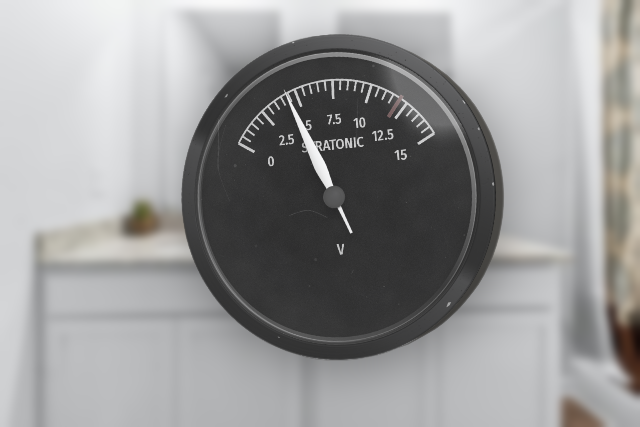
4.5 V
